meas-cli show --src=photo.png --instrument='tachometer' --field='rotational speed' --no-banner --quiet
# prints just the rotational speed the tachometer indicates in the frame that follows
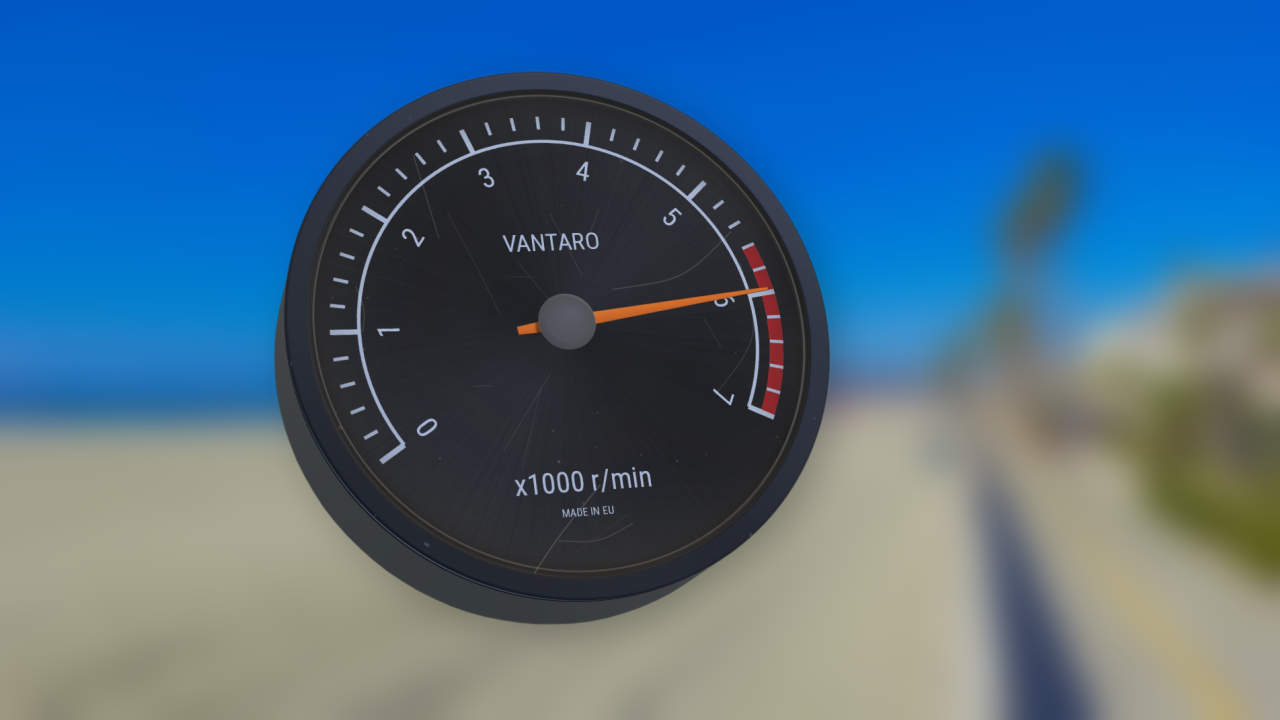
6000 rpm
